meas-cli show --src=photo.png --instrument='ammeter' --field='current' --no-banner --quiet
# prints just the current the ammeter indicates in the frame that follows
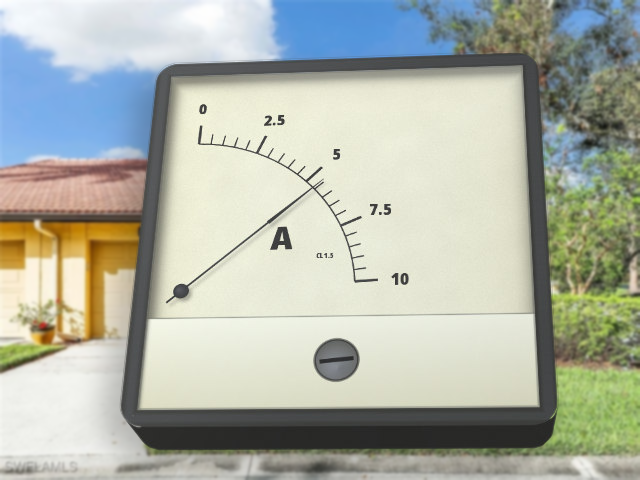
5.5 A
